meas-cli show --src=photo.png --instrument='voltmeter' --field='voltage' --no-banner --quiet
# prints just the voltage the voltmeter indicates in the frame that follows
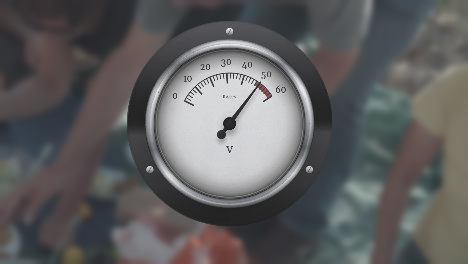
50 V
